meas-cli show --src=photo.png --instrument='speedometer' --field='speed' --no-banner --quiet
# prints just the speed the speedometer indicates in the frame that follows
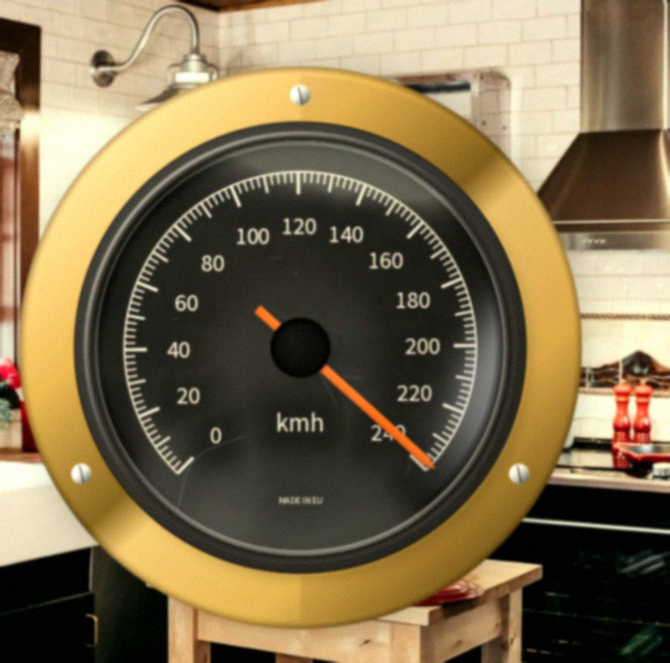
238 km/h
